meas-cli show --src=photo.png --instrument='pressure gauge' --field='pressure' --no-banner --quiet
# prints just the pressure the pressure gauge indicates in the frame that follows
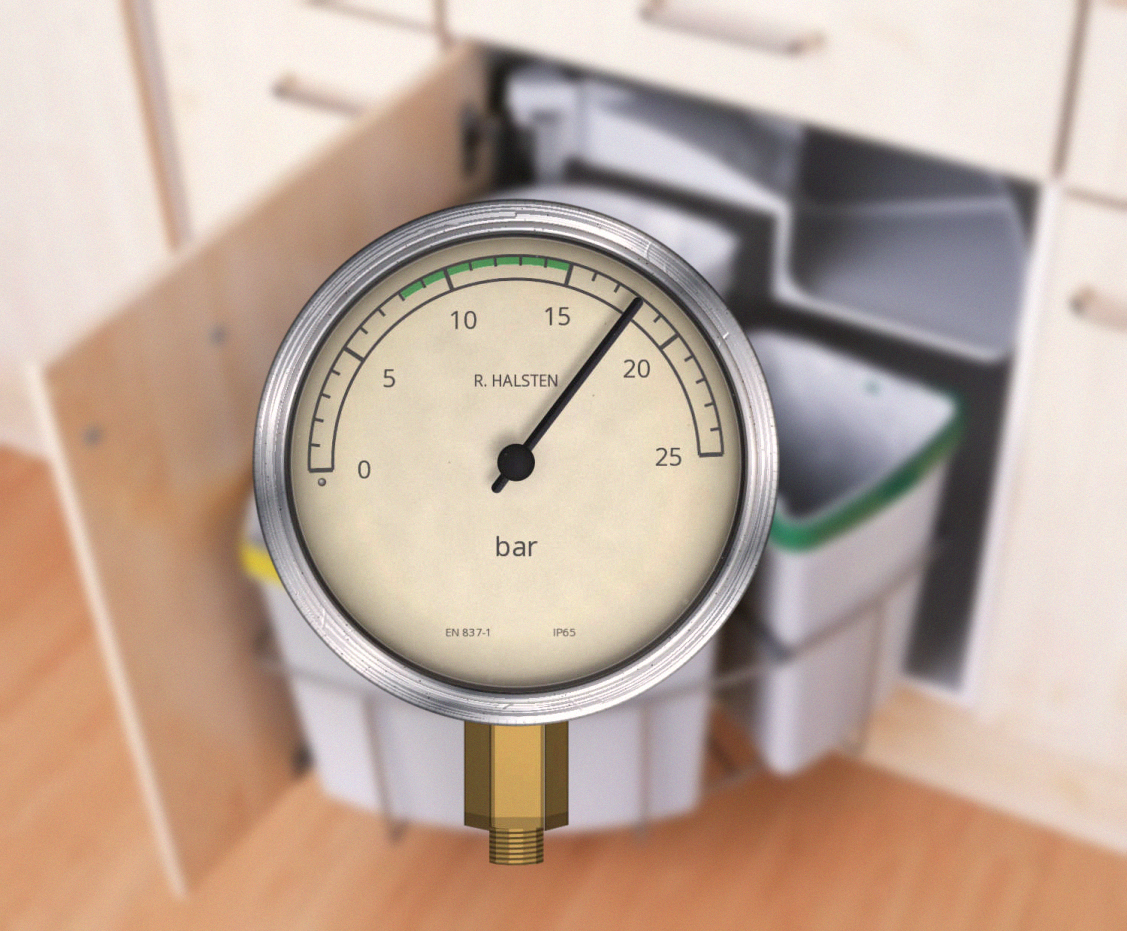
18 bar
